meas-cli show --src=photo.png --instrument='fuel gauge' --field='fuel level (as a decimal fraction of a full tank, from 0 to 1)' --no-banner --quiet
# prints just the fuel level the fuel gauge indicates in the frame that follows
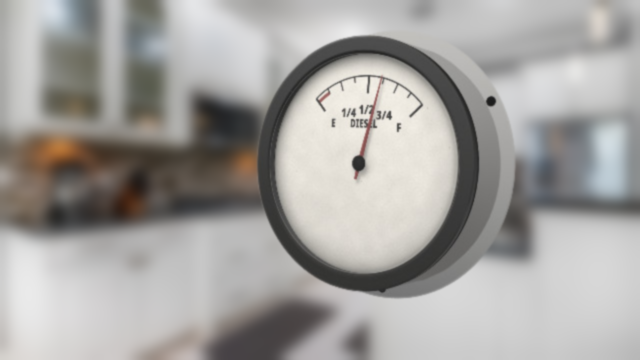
0.625
